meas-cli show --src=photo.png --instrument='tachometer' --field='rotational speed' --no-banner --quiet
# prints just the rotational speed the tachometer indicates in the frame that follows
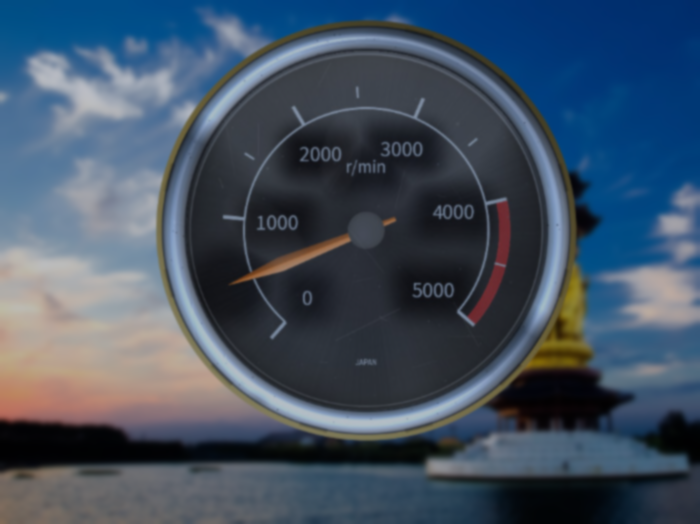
500 rpm
